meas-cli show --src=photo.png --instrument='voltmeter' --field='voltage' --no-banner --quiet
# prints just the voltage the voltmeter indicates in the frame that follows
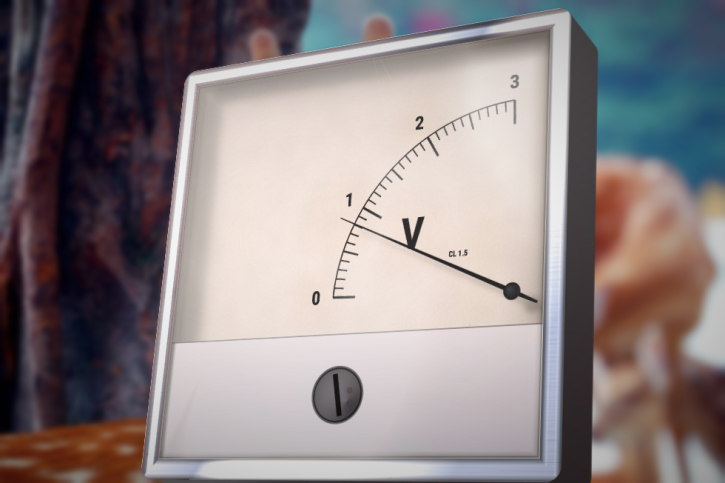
0.8 V
